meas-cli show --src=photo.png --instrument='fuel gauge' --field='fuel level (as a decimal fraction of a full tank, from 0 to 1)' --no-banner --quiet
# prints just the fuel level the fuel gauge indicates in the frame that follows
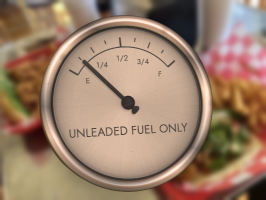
0.125
